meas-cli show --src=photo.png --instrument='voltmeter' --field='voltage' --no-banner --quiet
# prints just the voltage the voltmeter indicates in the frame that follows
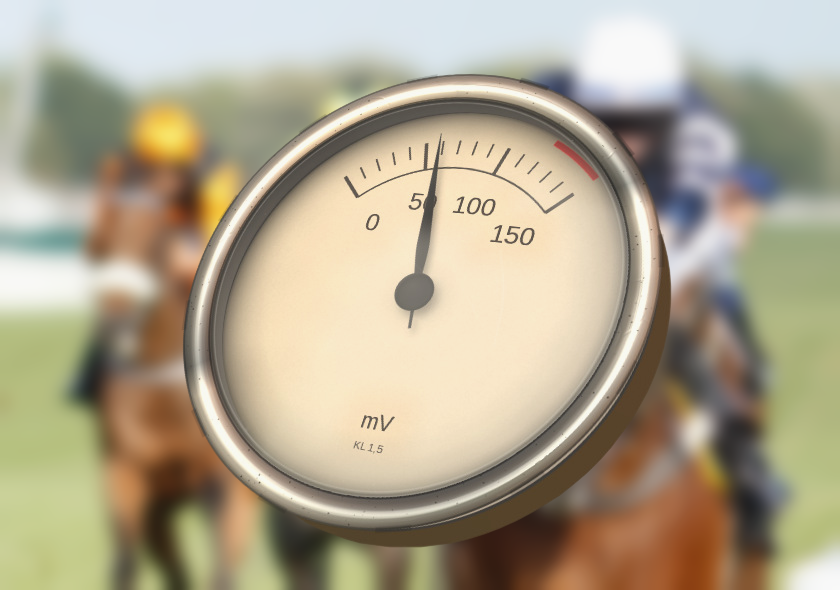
60 mV
